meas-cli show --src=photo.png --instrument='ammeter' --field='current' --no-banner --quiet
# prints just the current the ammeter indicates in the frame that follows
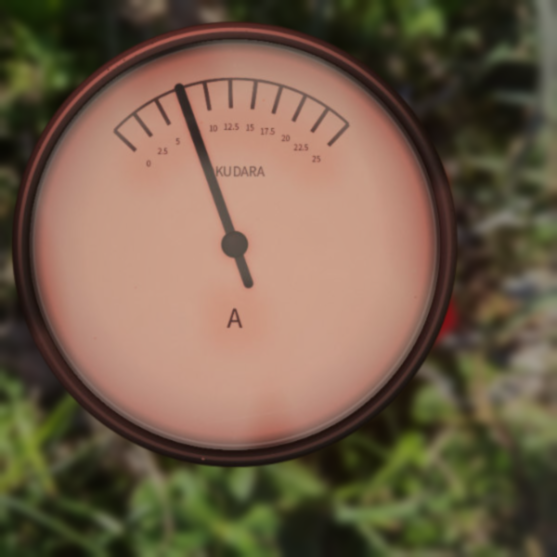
7.5 A
